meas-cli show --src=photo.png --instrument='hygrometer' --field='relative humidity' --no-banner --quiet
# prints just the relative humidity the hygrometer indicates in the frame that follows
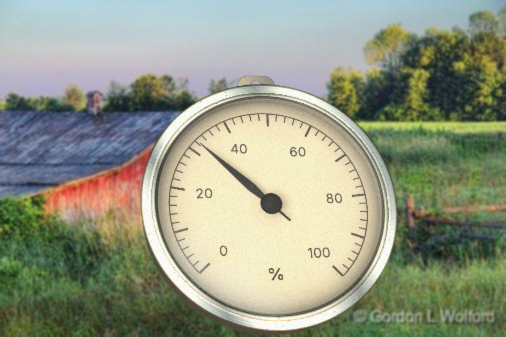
32 %
